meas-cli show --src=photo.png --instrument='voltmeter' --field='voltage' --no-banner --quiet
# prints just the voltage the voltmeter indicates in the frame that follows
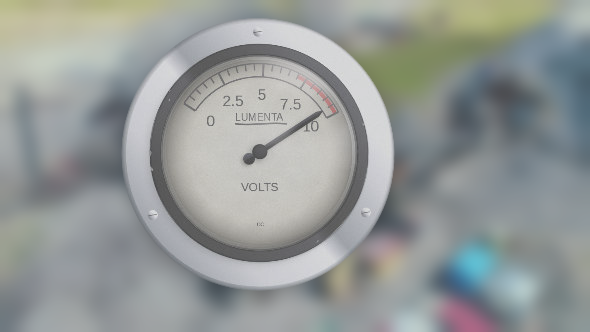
9.5 V
